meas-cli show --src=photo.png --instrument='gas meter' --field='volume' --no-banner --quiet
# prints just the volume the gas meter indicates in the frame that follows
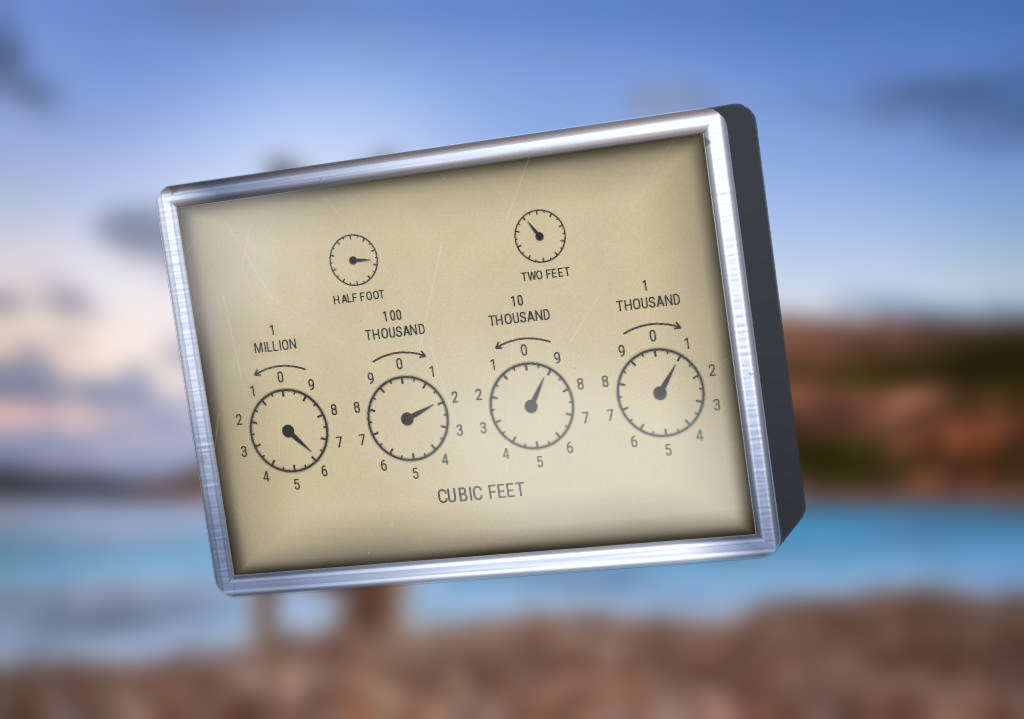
619100 ft³
